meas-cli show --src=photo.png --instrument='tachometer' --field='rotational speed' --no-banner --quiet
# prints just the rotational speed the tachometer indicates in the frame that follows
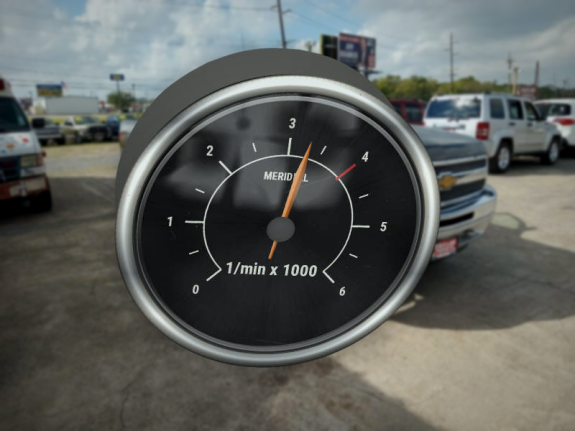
3250 rpm
